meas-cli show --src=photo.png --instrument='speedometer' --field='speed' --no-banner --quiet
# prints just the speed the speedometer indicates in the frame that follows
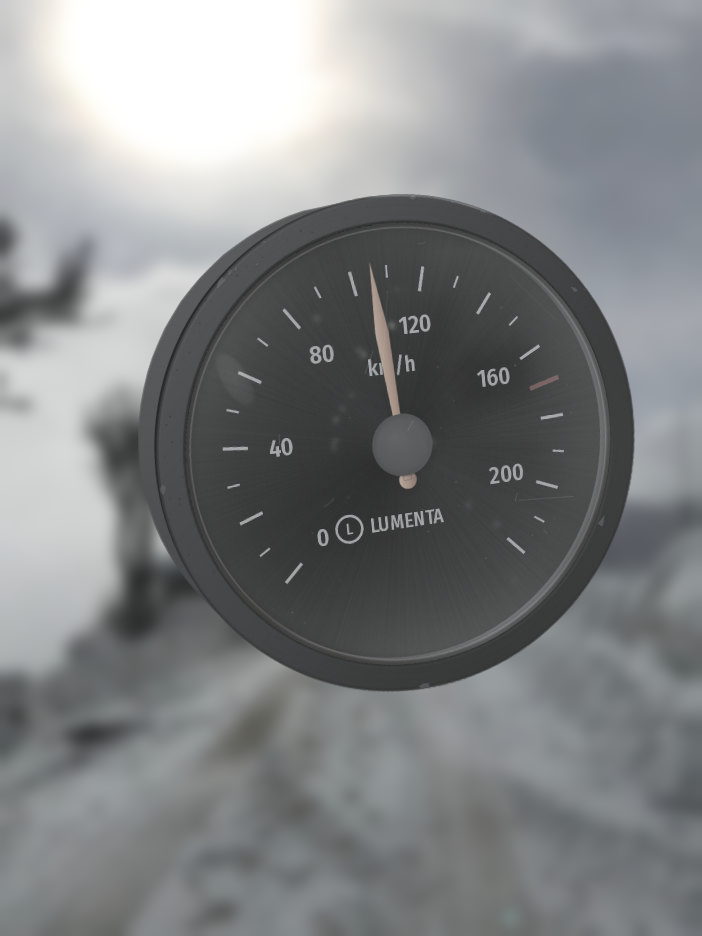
105 km/h
